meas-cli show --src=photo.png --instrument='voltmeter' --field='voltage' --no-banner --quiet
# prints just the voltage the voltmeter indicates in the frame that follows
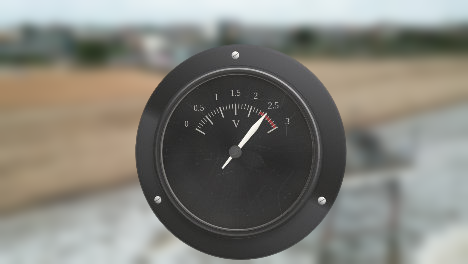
2.5 V
